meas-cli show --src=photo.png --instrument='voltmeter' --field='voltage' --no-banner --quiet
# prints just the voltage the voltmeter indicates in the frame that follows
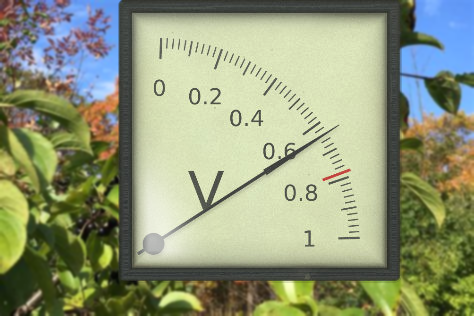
0.64 V
